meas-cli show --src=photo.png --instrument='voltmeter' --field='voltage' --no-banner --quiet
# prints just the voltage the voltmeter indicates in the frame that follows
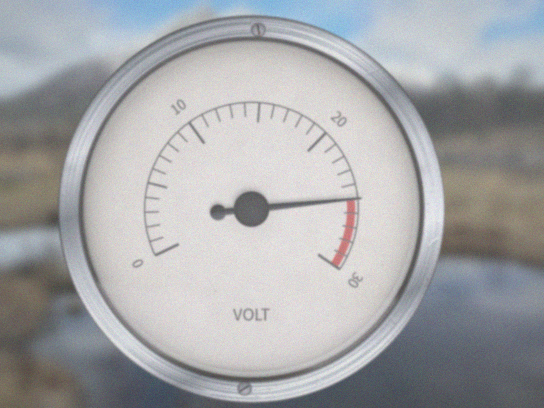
25 V
